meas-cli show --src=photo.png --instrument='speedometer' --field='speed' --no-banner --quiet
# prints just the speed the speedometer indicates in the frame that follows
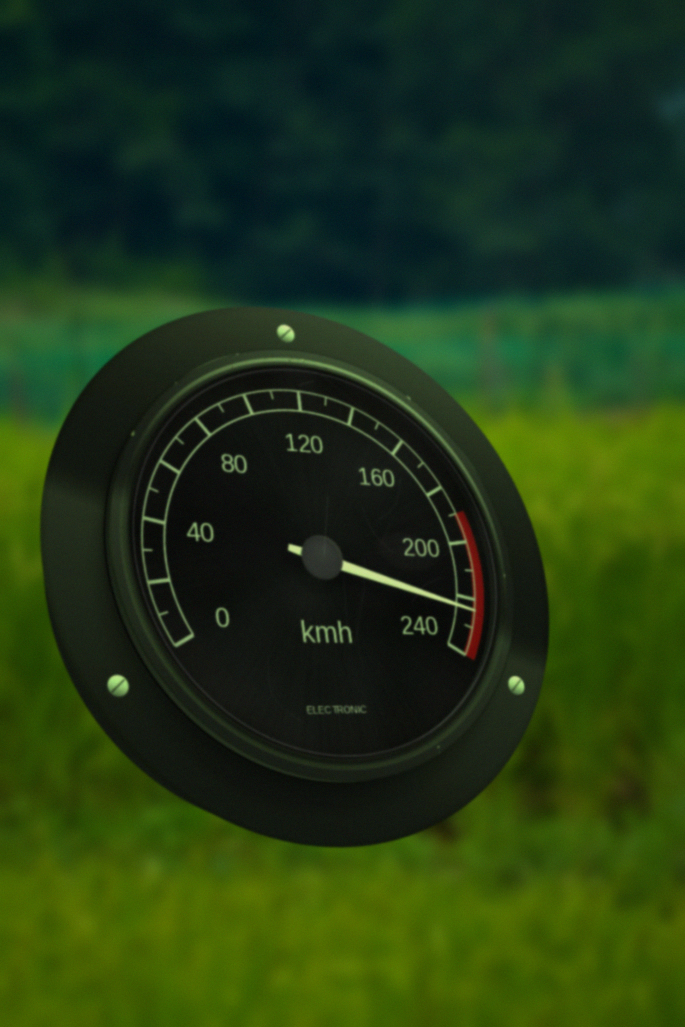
225 km/h
